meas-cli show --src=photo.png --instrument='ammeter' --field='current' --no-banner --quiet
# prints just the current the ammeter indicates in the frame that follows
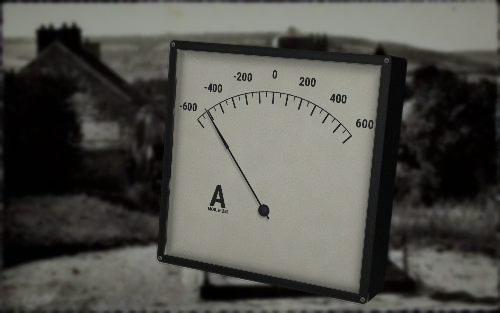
-500 A
